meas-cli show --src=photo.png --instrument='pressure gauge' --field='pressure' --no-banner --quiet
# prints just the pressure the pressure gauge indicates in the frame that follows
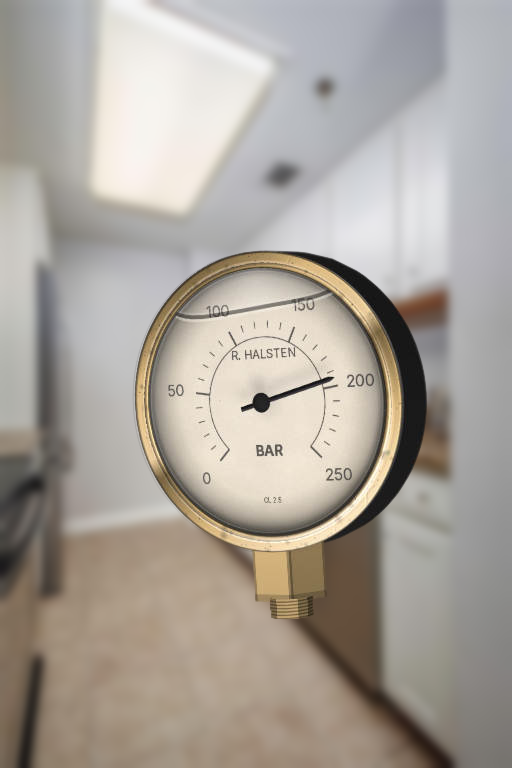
195 bar
